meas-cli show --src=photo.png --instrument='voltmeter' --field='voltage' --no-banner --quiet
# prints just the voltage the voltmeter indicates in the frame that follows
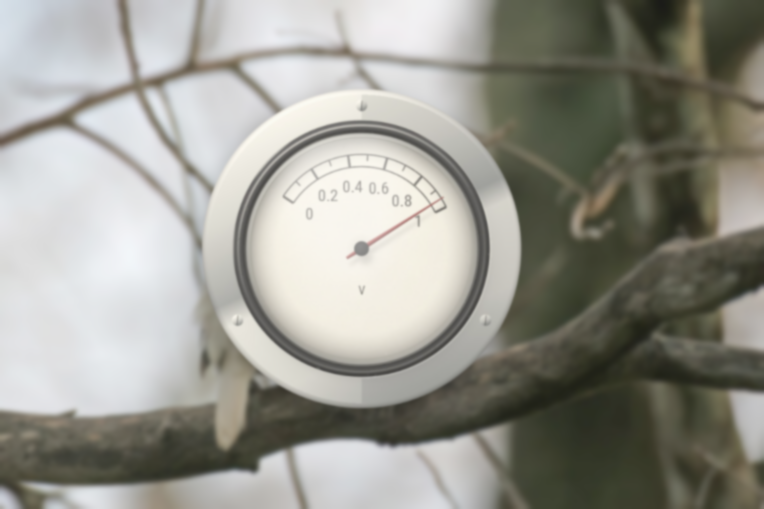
0.95 V
